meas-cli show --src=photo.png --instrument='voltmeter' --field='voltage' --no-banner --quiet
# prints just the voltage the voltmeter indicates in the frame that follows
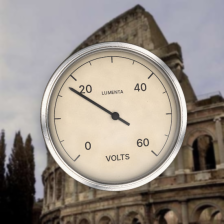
17.5 V
